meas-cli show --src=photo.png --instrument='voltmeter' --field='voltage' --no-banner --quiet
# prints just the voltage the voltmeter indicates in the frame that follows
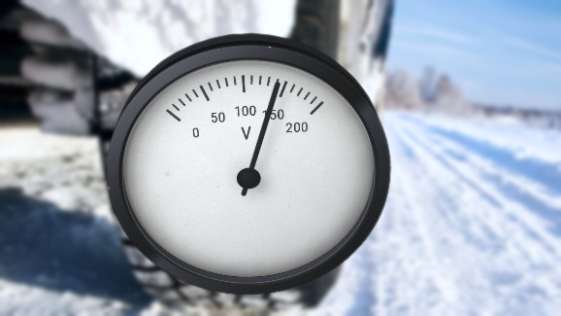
140 V
